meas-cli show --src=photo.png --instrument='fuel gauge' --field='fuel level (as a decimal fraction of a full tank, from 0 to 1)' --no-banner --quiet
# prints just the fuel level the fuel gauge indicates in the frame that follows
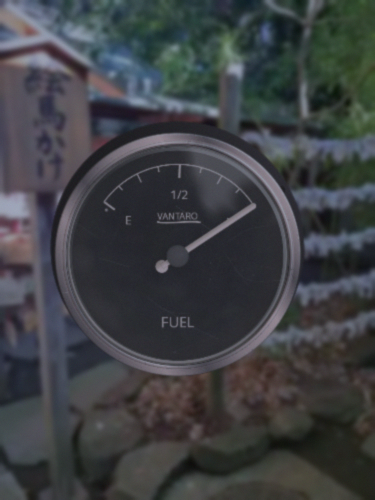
1
